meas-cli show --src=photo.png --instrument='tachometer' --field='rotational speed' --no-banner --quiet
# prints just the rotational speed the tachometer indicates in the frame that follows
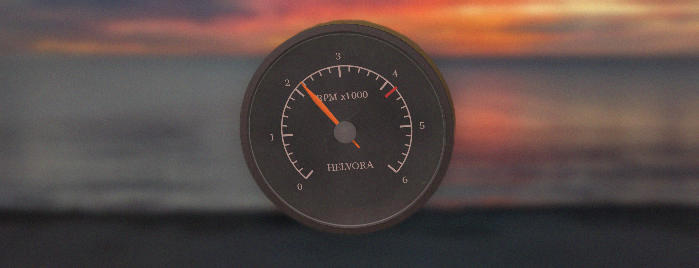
2200 rpm
